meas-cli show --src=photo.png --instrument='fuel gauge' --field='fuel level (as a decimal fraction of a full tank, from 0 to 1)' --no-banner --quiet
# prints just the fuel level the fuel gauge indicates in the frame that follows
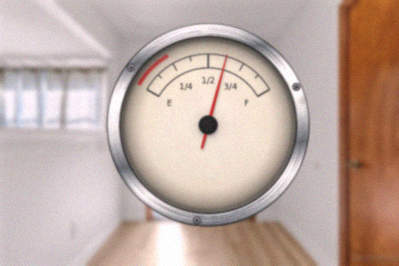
0.625
